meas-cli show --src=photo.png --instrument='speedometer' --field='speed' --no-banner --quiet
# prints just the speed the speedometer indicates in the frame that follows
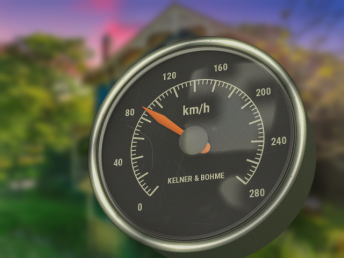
88 km/h
